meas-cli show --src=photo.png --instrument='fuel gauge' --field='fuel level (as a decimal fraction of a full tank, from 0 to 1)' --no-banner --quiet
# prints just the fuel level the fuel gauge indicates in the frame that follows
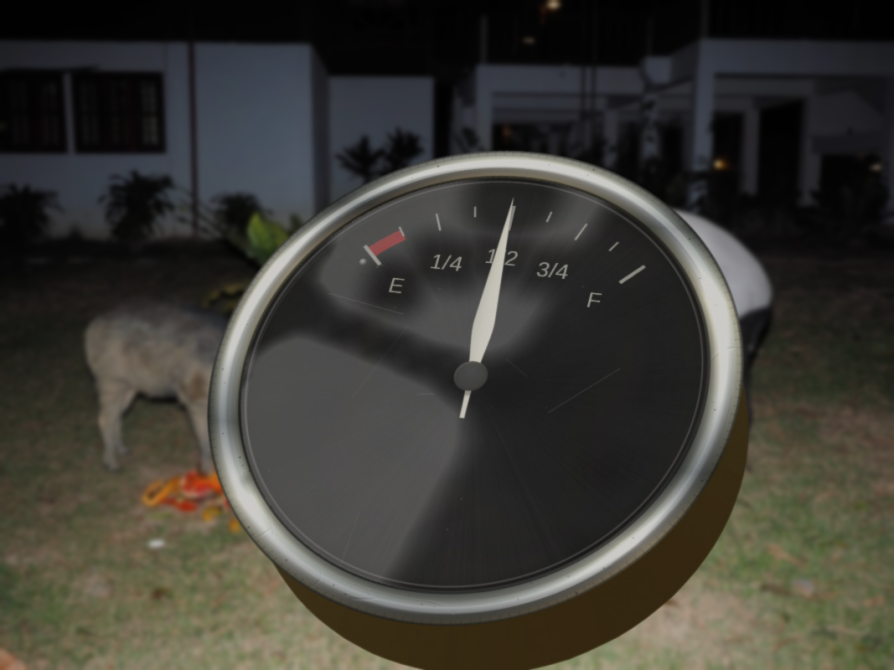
0.5
